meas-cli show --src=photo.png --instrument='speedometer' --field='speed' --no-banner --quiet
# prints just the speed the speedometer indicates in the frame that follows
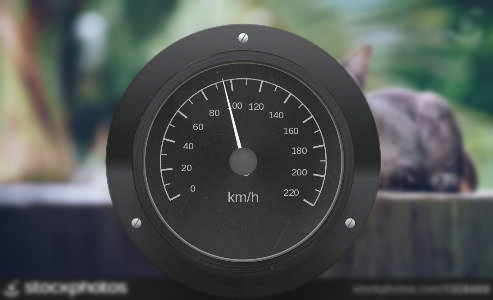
95 km/h
